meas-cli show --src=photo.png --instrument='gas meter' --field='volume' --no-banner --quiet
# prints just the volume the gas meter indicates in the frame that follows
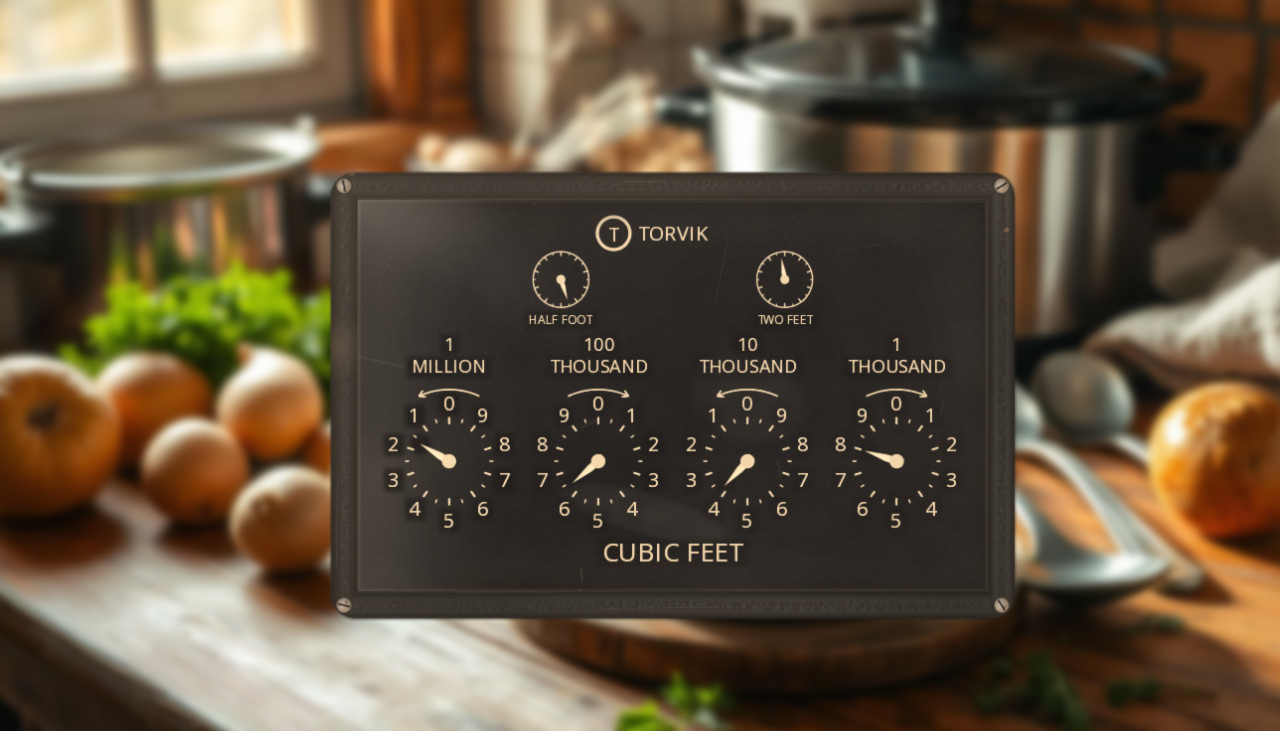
163800 ft³
